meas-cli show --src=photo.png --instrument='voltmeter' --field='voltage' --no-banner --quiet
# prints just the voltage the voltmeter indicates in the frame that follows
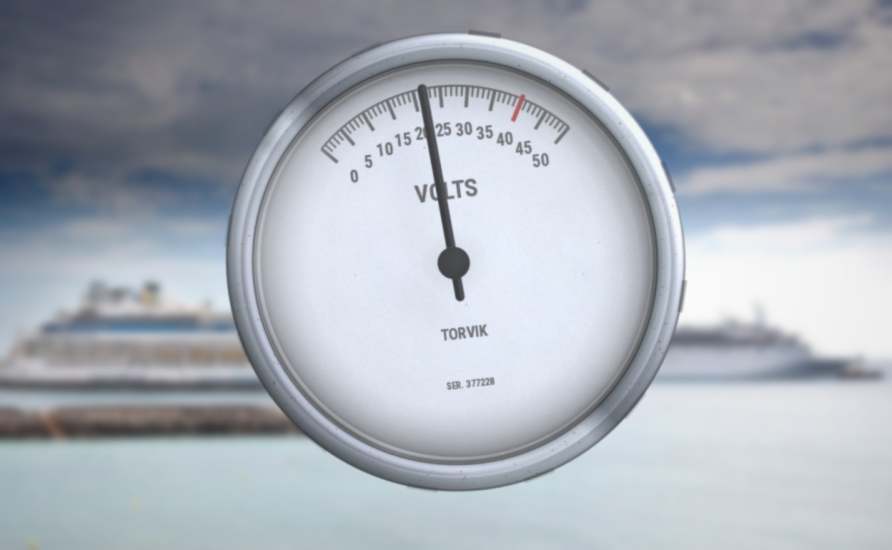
22 V
